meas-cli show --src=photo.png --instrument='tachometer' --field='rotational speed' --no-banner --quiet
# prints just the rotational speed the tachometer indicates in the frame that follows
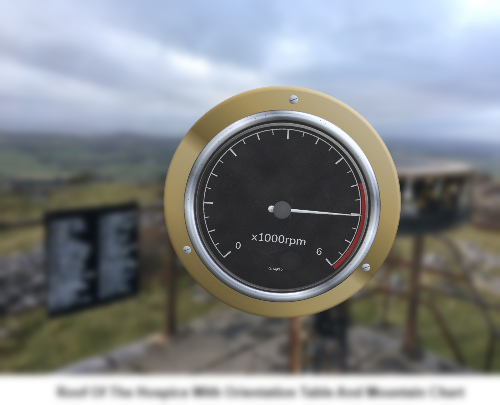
5000 rpm
